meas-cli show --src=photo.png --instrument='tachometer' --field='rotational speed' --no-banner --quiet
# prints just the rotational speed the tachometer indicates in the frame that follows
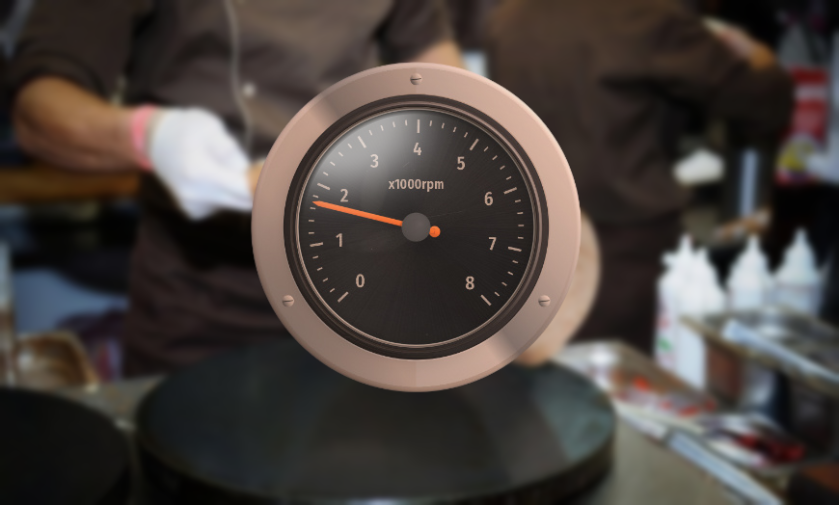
1700 rpm
